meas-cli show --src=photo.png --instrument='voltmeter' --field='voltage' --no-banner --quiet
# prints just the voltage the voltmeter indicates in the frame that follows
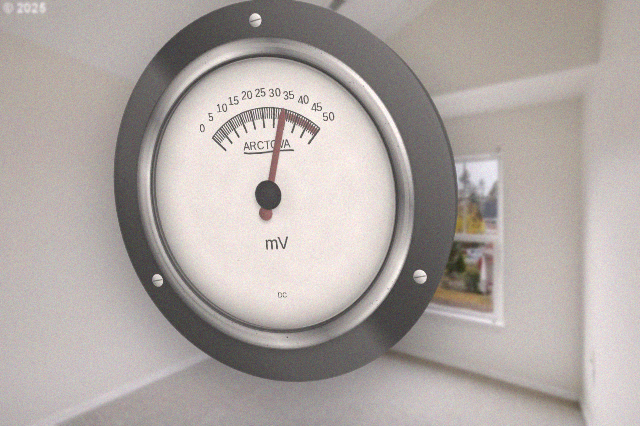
35 mV
